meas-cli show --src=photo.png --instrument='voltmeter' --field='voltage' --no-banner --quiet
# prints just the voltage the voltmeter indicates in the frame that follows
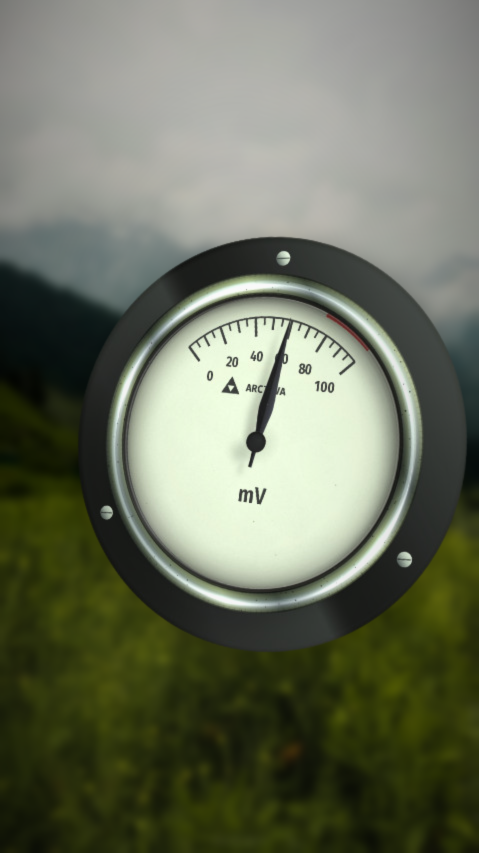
60 mV
